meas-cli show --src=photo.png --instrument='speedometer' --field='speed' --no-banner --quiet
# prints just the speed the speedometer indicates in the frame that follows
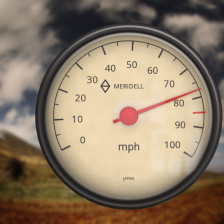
77.5 mph
